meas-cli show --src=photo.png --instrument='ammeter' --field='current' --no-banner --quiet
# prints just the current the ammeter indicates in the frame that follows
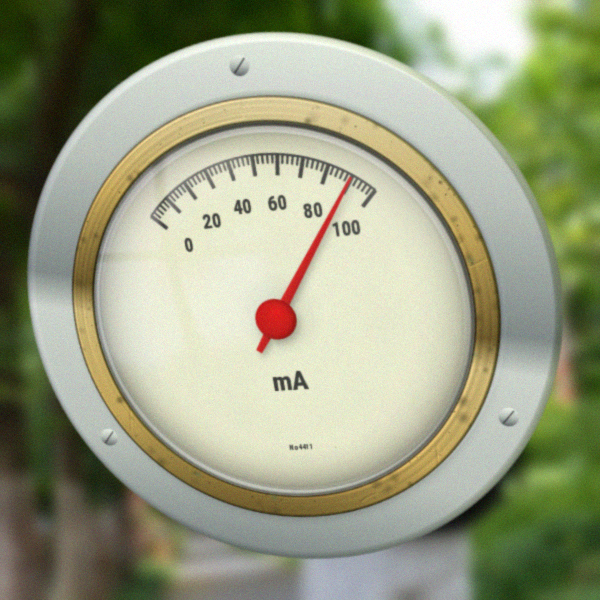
90 mA
